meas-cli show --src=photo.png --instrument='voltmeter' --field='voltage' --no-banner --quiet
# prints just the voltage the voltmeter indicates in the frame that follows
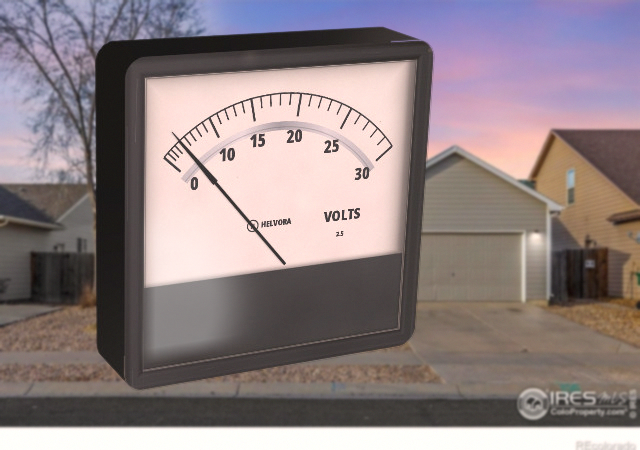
5 V
